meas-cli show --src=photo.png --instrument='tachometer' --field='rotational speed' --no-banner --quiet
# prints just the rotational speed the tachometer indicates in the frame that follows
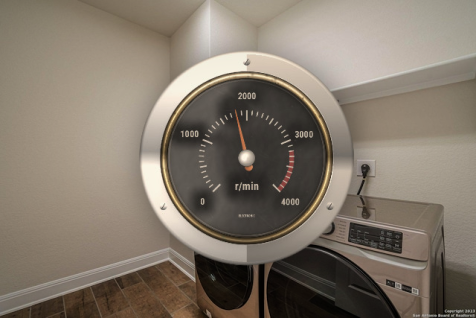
1800 rpm
